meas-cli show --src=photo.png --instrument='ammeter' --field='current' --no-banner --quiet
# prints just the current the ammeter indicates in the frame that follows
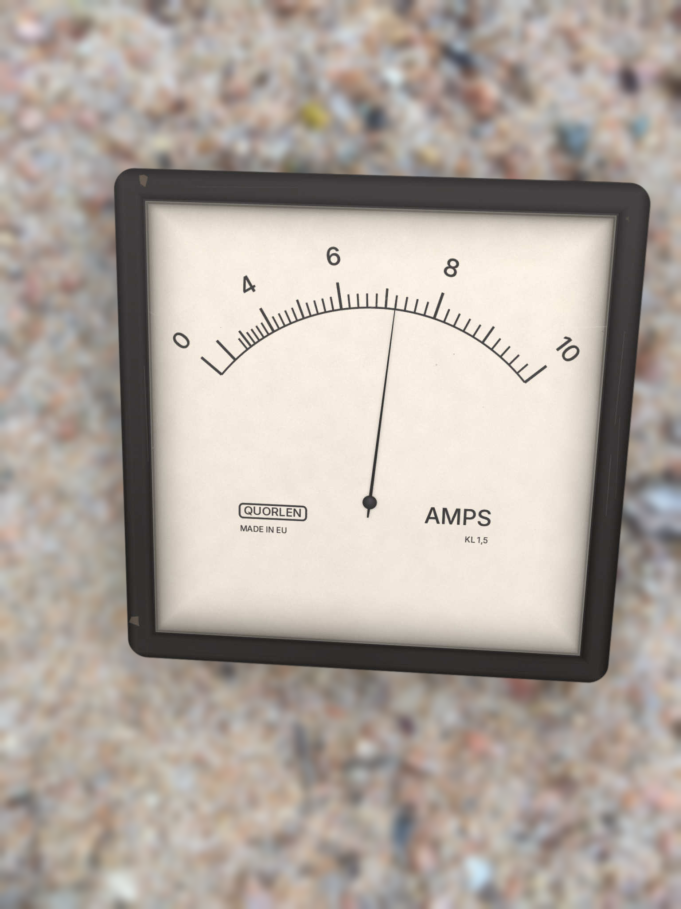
7.2 A
